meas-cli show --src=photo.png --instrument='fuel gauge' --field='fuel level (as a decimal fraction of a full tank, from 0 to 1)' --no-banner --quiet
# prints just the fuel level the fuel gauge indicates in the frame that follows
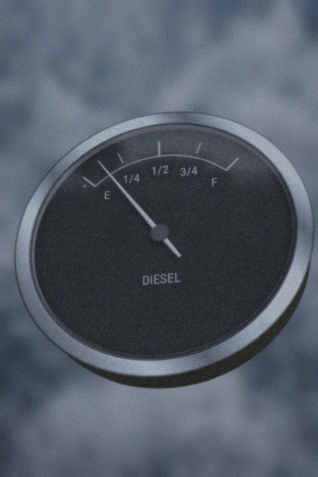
0.125
